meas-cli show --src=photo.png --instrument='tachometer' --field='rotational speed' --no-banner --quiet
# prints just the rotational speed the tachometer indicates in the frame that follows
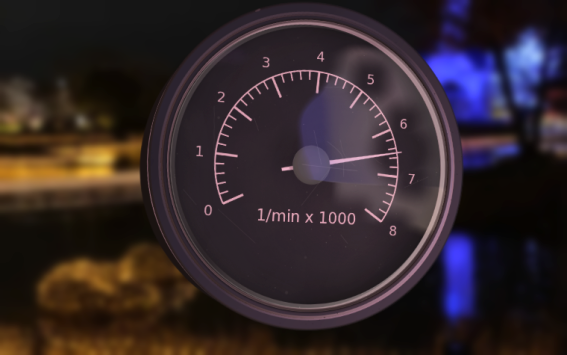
6500 rpm
